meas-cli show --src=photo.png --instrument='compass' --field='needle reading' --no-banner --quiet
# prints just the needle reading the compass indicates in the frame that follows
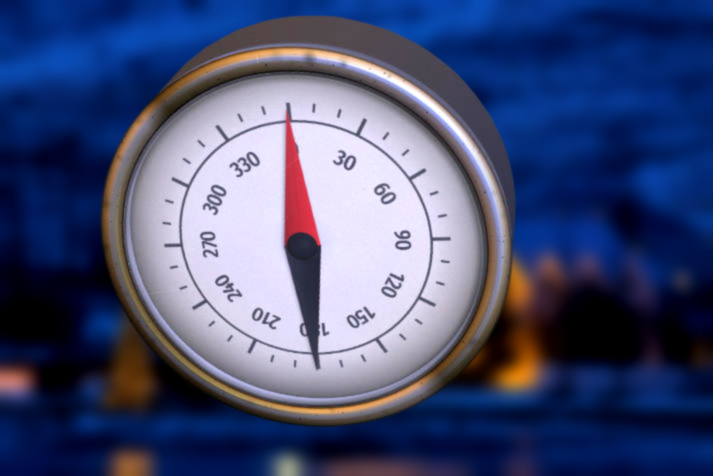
0 °
